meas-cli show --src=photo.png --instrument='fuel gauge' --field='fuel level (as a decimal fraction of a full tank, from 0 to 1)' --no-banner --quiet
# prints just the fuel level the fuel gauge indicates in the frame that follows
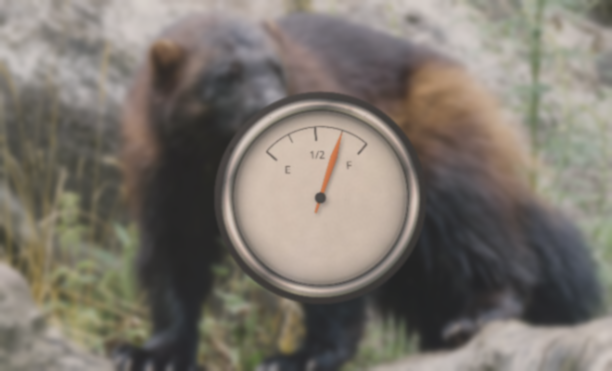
0.75
